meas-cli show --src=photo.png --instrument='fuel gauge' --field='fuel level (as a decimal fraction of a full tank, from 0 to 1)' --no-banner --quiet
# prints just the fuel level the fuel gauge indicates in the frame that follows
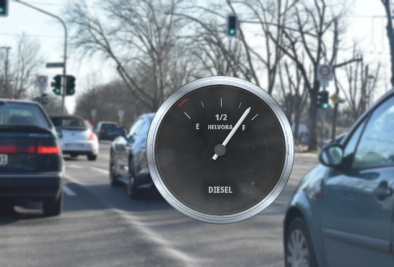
0.875
